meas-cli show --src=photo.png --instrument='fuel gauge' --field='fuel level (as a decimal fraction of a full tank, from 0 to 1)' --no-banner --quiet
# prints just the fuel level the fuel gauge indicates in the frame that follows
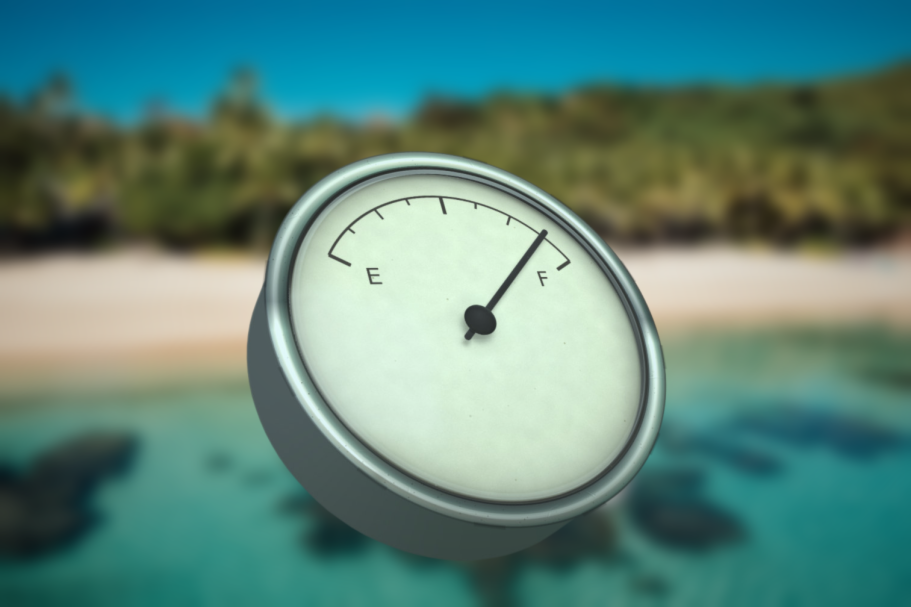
0.875
